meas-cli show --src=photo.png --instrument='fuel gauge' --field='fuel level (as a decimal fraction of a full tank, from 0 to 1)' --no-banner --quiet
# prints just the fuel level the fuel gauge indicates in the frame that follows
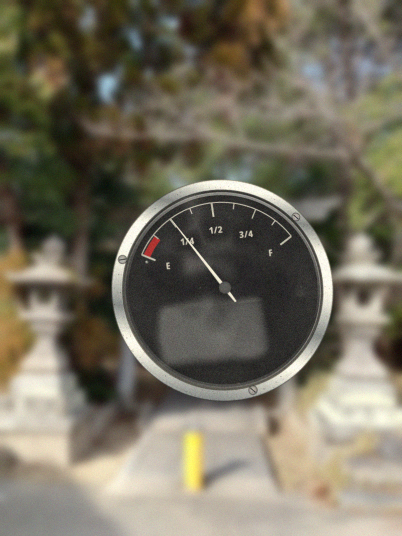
0.25
